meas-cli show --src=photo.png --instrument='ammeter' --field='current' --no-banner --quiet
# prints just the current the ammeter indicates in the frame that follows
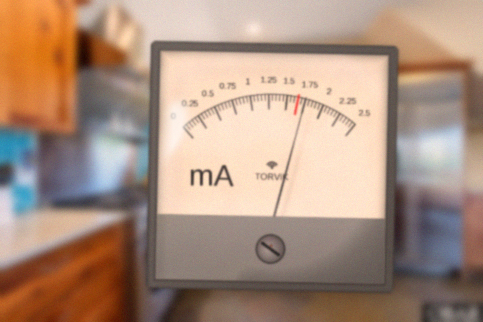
1.75 mA
